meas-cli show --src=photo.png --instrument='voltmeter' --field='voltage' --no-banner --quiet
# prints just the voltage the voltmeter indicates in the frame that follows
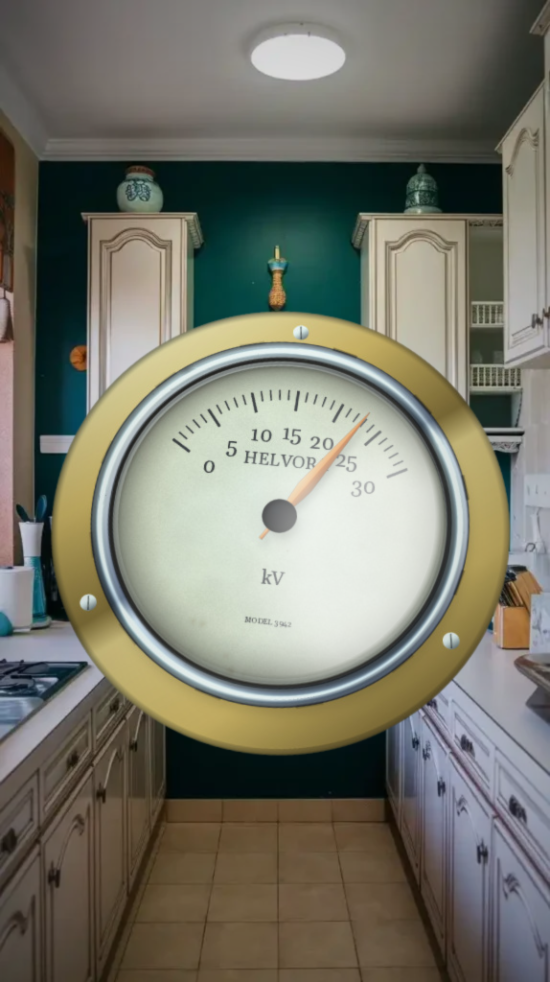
23 kV
